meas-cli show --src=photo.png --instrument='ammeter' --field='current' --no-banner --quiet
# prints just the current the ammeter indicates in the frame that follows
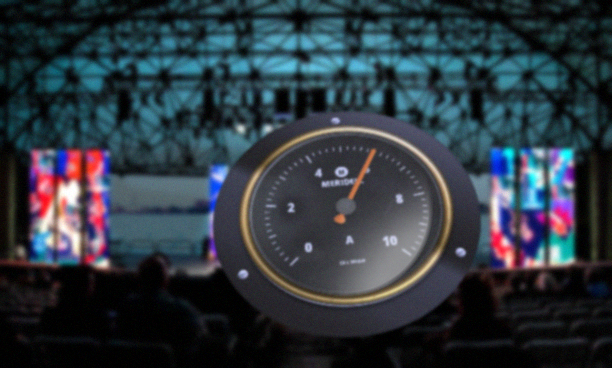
6 A
